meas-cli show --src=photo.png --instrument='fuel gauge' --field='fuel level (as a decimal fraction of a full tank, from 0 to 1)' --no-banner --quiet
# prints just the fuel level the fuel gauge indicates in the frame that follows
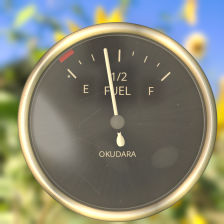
0.375
